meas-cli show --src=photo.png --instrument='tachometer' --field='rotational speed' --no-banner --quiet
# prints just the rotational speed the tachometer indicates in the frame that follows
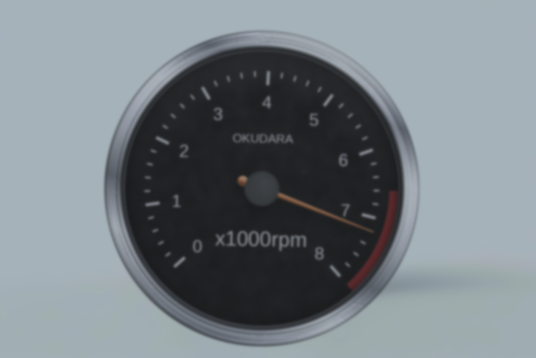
7200 rpm
